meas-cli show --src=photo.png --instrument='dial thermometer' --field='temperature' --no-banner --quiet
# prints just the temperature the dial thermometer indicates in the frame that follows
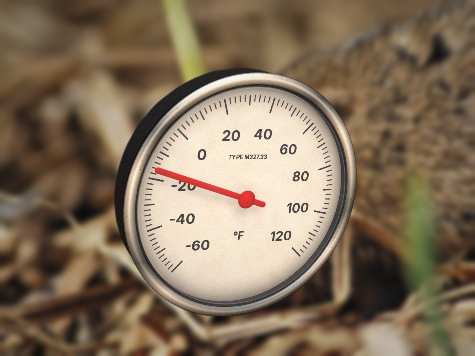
-16 °F
